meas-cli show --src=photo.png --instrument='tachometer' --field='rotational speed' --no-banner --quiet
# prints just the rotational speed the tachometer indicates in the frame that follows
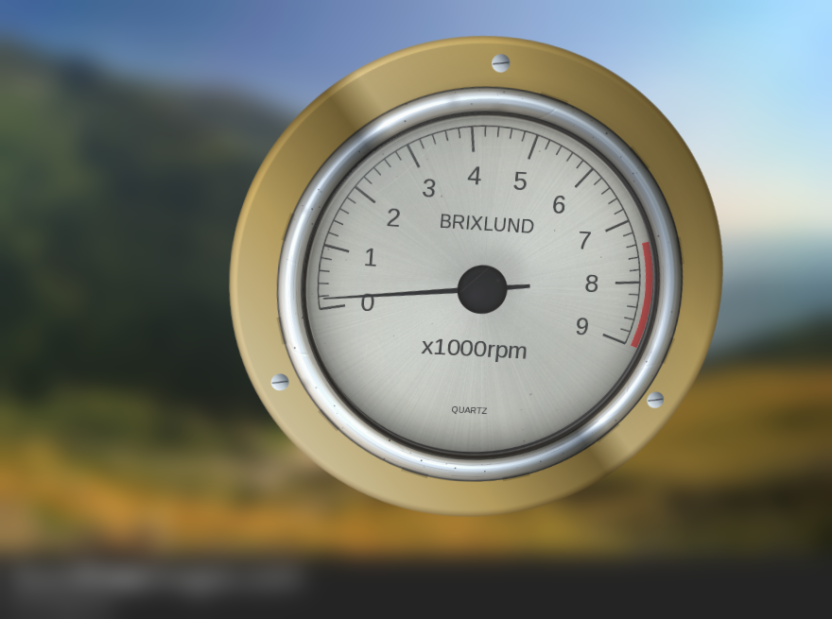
200 rpm
